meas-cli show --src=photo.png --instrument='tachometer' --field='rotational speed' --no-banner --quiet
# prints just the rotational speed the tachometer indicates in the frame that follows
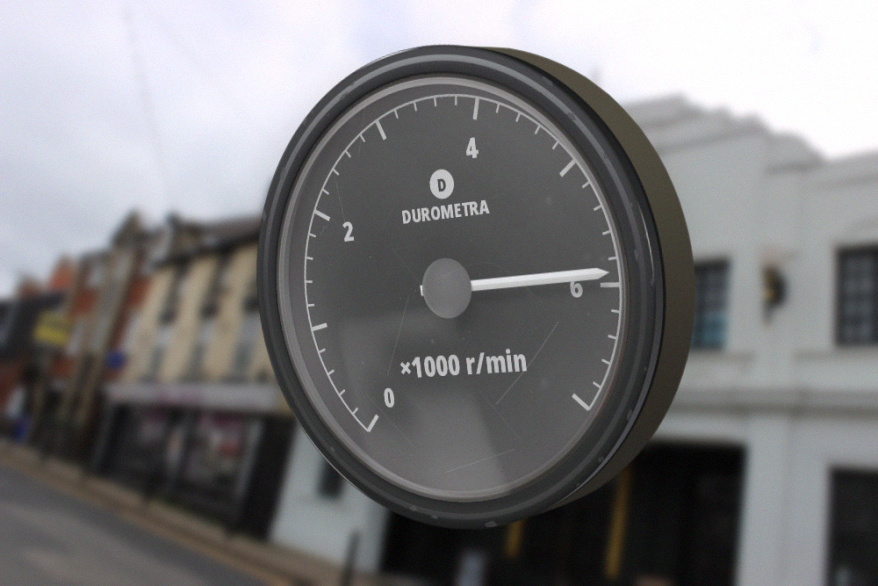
5900 rpm
